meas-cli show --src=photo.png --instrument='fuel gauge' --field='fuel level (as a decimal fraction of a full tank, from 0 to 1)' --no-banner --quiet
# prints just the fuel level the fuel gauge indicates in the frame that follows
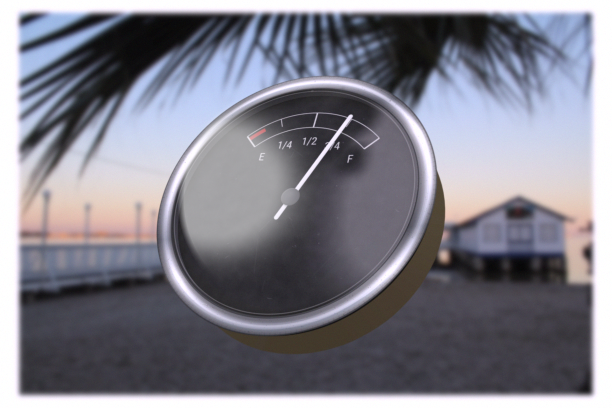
0.75
